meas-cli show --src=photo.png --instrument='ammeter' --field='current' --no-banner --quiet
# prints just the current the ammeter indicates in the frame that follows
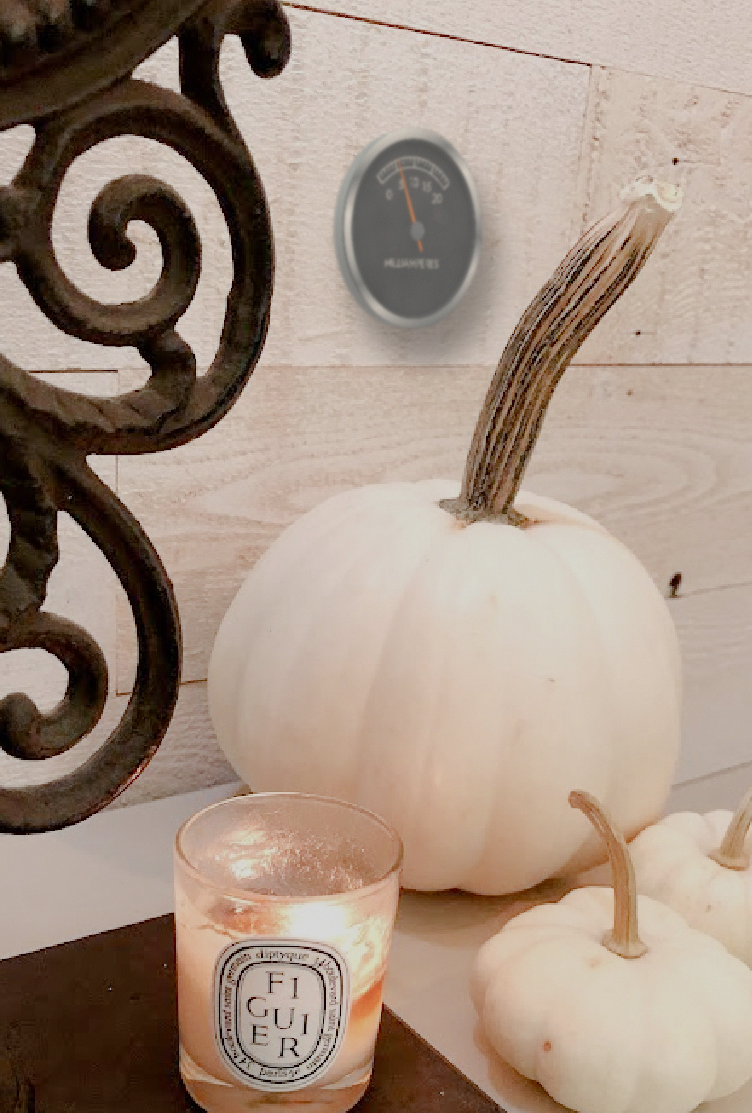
5 mA
